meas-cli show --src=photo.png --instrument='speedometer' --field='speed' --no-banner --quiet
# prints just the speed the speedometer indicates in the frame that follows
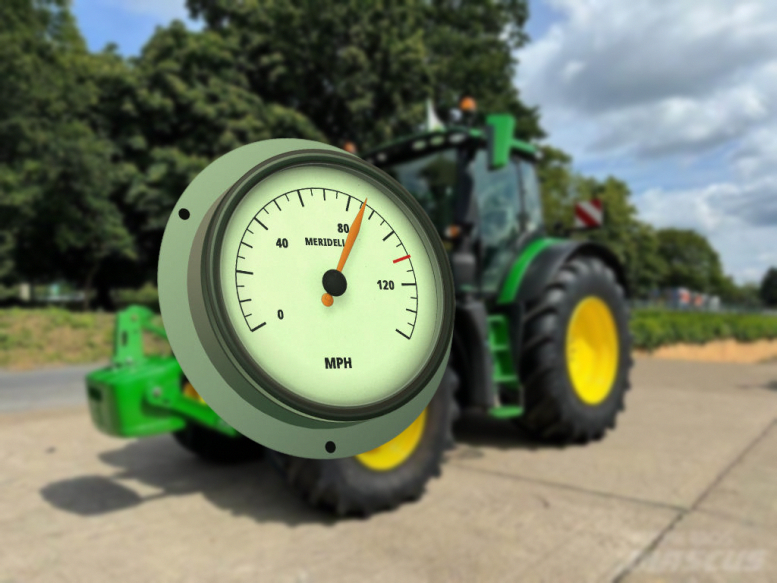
85 mph
